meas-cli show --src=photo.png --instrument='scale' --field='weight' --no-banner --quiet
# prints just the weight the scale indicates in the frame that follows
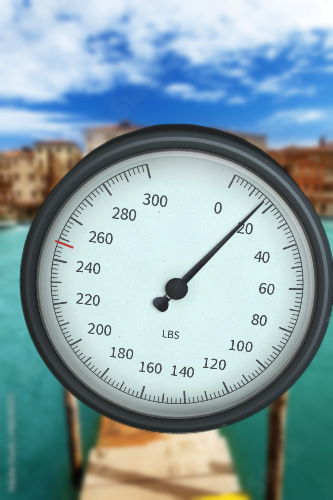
16 lb
